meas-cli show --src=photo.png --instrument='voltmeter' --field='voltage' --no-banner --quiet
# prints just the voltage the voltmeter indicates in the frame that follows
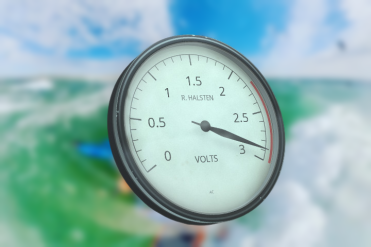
2.9 V
